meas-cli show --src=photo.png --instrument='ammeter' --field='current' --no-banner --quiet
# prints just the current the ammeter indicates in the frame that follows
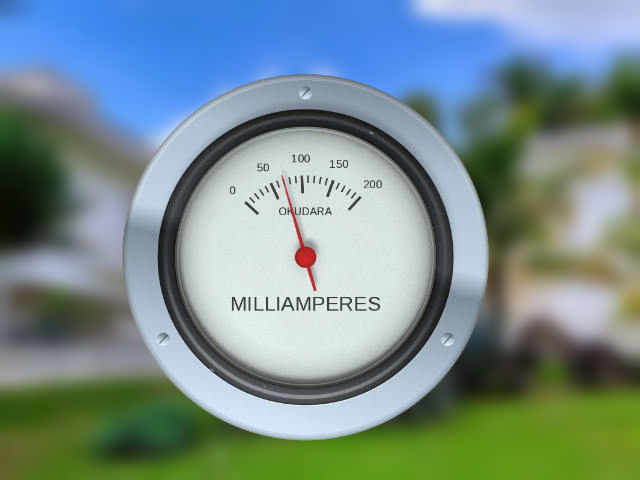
70 mA
